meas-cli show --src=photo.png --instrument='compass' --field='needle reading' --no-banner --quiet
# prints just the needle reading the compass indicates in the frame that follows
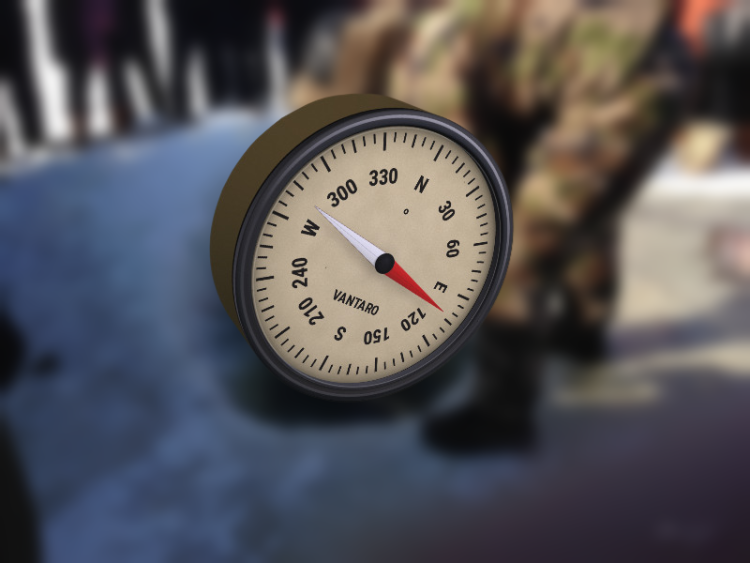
102.5 °
